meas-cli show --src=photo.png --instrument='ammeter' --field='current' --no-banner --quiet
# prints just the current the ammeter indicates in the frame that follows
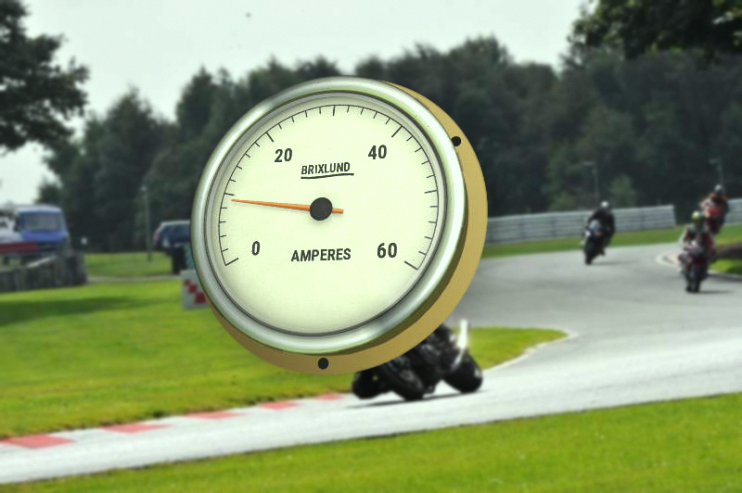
9 A
